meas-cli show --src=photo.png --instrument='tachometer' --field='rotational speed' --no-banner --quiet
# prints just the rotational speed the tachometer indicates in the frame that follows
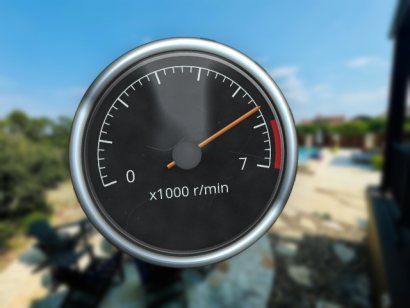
5600 rpm
